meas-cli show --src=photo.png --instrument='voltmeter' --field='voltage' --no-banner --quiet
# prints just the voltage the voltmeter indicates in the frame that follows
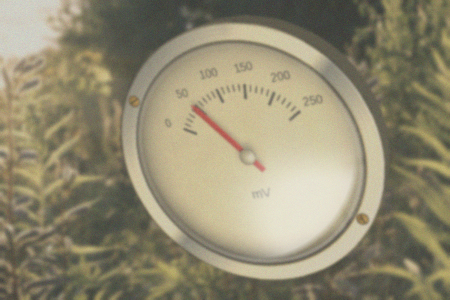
50 mV
